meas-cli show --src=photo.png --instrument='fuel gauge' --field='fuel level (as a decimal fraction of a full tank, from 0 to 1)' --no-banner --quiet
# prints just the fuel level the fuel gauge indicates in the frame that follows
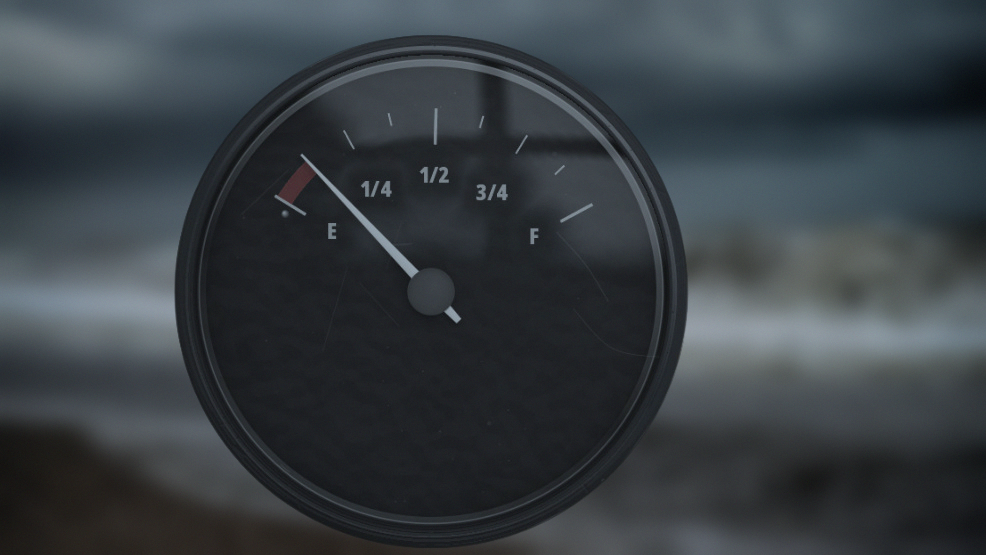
0.125
